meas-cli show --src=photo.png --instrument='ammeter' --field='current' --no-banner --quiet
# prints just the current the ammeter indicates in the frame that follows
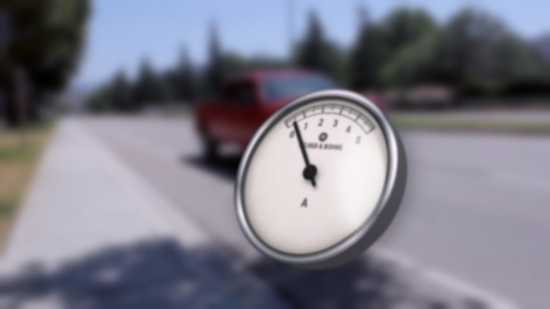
0.5 A
